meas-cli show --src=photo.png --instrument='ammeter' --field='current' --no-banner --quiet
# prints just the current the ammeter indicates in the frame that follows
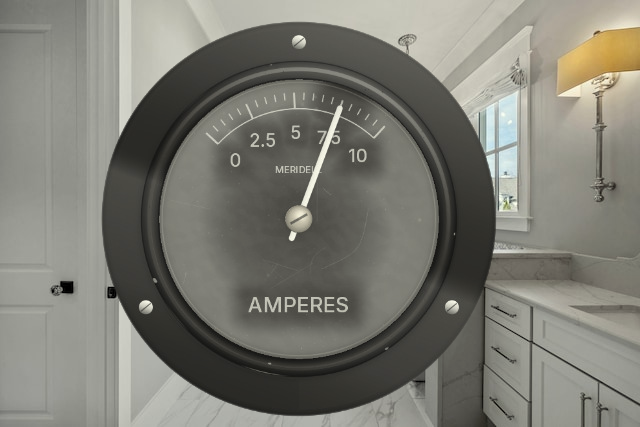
7.5 A
